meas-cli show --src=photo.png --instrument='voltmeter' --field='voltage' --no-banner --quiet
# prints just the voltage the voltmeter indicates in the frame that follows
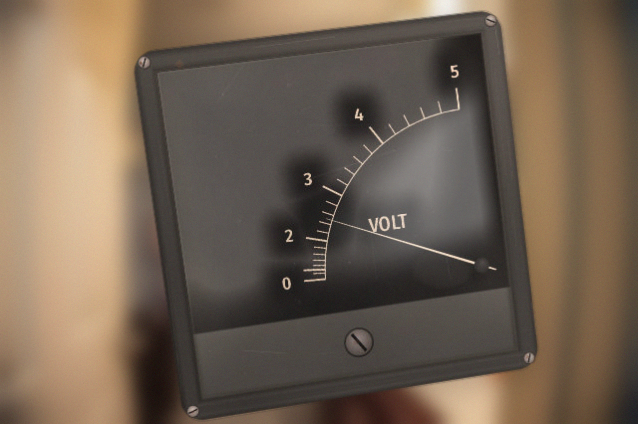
2.5 V
